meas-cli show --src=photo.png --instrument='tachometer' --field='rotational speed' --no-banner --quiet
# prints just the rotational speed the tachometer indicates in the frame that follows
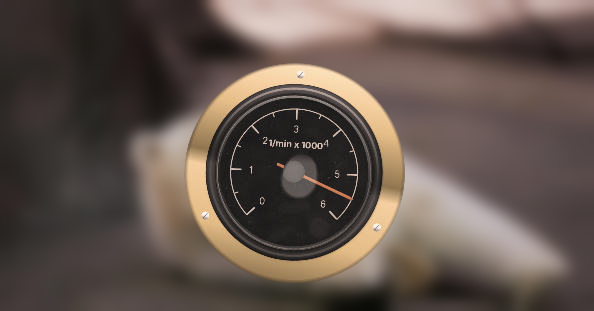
5500 rpm
